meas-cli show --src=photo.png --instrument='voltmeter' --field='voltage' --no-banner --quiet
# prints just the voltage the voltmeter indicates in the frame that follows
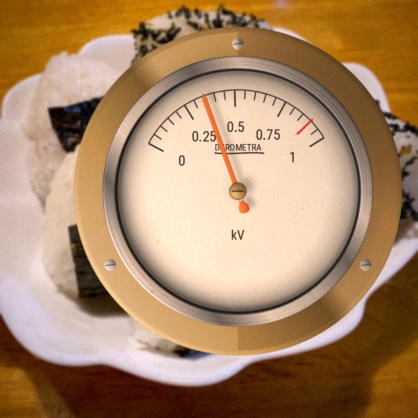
0.35 kV
